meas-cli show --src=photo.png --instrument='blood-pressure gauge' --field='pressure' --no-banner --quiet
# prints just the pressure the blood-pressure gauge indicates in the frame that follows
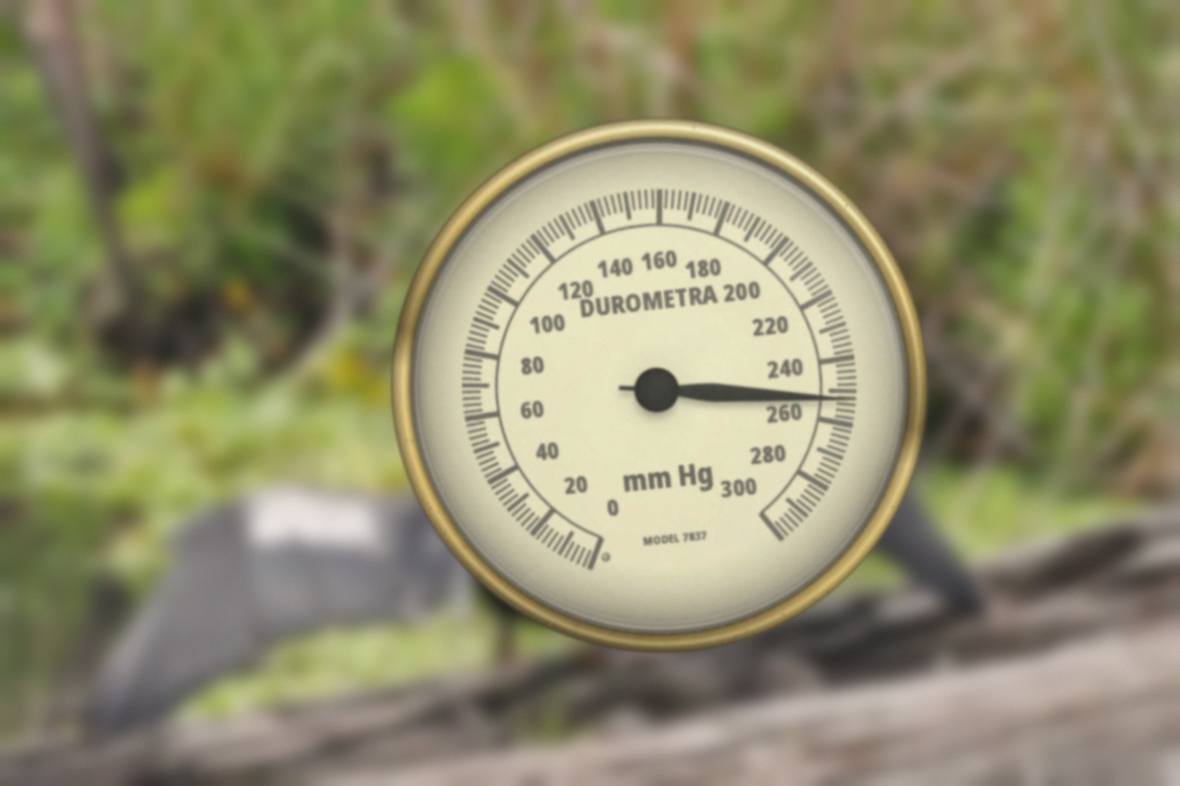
252 mmHg
